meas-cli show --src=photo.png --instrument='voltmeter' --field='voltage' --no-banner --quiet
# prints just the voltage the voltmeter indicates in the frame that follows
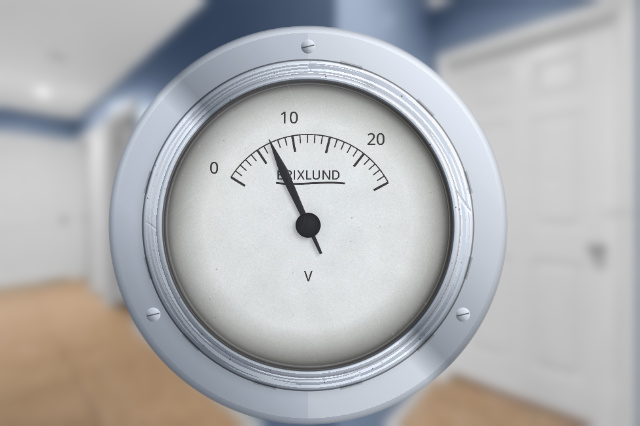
7 V
